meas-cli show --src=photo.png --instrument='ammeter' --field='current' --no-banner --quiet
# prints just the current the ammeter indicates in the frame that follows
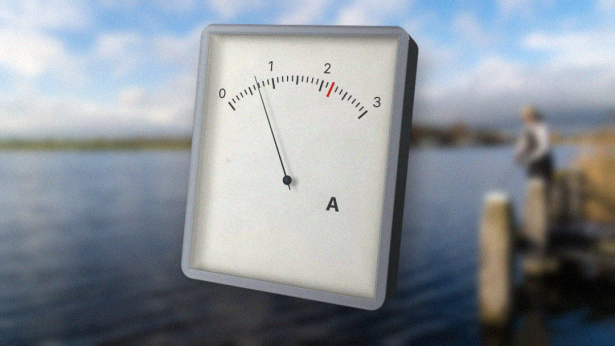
0.7 A
